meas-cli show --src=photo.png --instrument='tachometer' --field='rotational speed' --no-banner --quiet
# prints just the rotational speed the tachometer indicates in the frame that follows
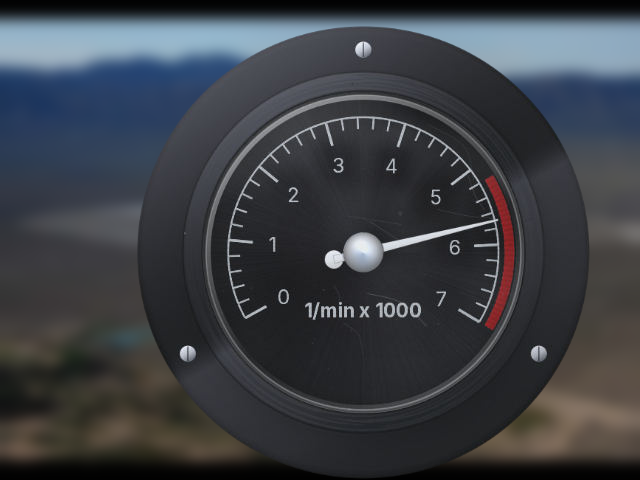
5700 rpm
